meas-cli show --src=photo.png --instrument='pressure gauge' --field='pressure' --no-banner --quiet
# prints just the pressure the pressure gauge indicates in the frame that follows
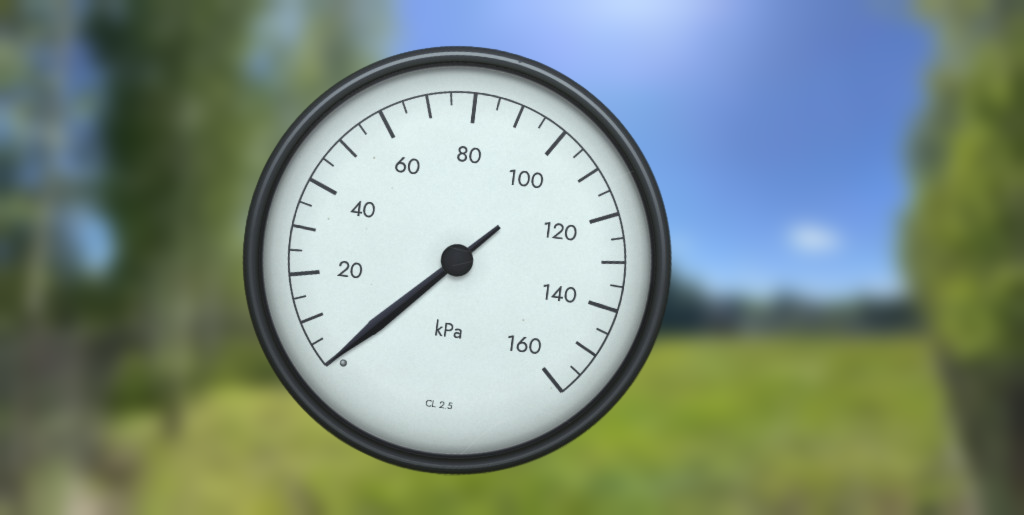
0 kPa
